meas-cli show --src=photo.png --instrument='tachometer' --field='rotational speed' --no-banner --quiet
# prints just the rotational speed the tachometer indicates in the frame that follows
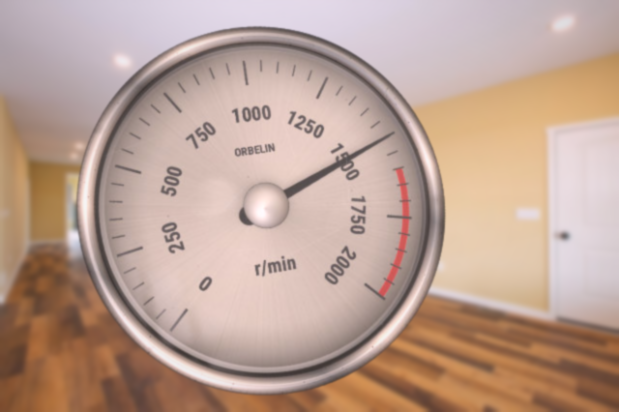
1500 rpm
